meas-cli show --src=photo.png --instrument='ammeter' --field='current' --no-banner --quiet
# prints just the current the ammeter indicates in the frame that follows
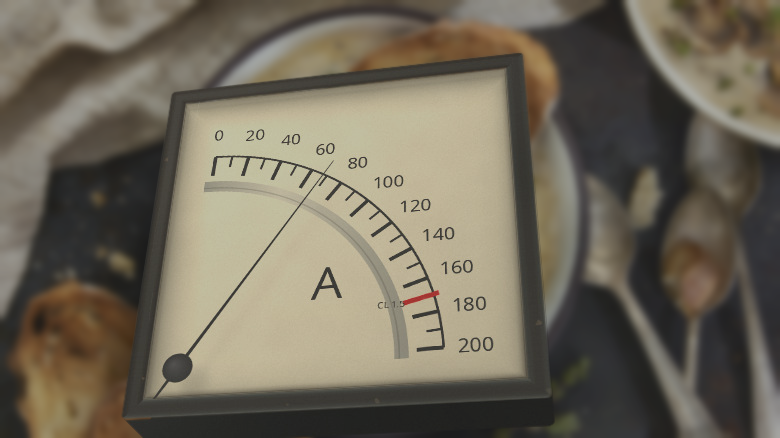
70 A
